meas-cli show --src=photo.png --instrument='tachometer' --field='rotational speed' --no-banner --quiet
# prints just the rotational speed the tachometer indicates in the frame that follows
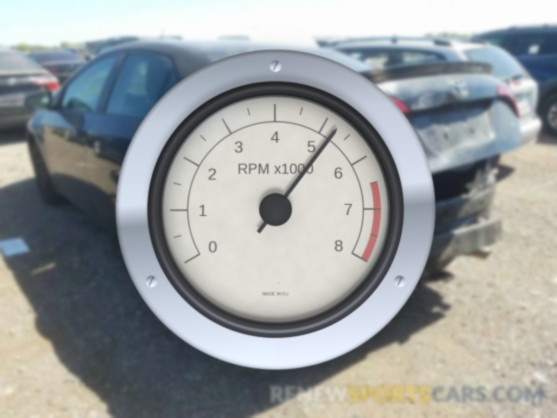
5250 rpm
